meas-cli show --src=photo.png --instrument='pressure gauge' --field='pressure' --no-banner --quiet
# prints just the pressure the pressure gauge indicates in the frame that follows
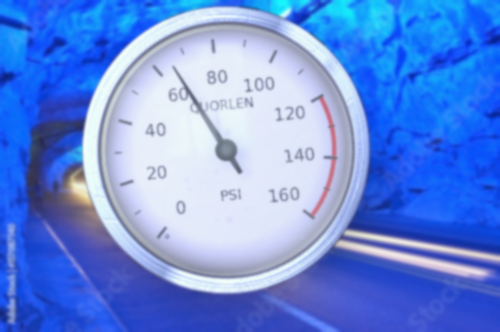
65 psi
